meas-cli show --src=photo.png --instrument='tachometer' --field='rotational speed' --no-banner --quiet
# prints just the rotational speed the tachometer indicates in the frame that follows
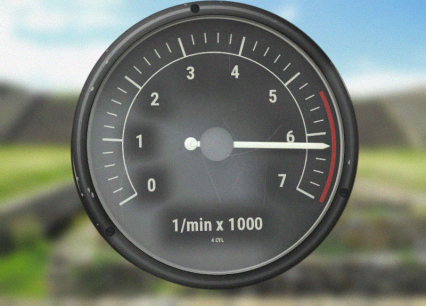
6200 rpm
